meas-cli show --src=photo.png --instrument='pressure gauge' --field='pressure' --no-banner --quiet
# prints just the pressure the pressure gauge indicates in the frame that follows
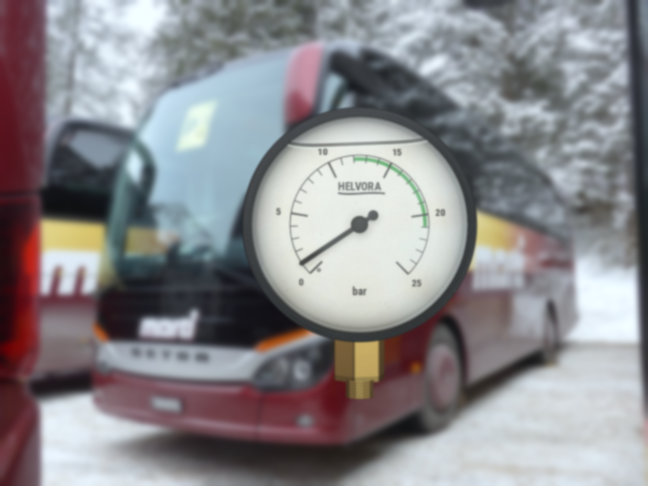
1 bar
